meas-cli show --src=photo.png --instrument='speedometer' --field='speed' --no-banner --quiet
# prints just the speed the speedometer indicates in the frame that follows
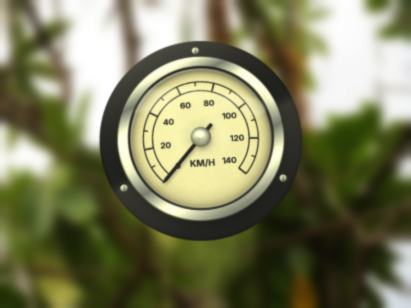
0 km/h
